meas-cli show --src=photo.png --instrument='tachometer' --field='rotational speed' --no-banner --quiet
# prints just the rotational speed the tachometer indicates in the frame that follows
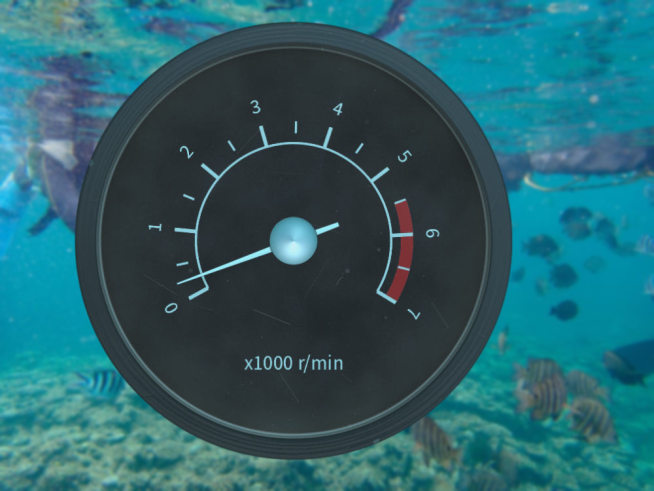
250 rpm
